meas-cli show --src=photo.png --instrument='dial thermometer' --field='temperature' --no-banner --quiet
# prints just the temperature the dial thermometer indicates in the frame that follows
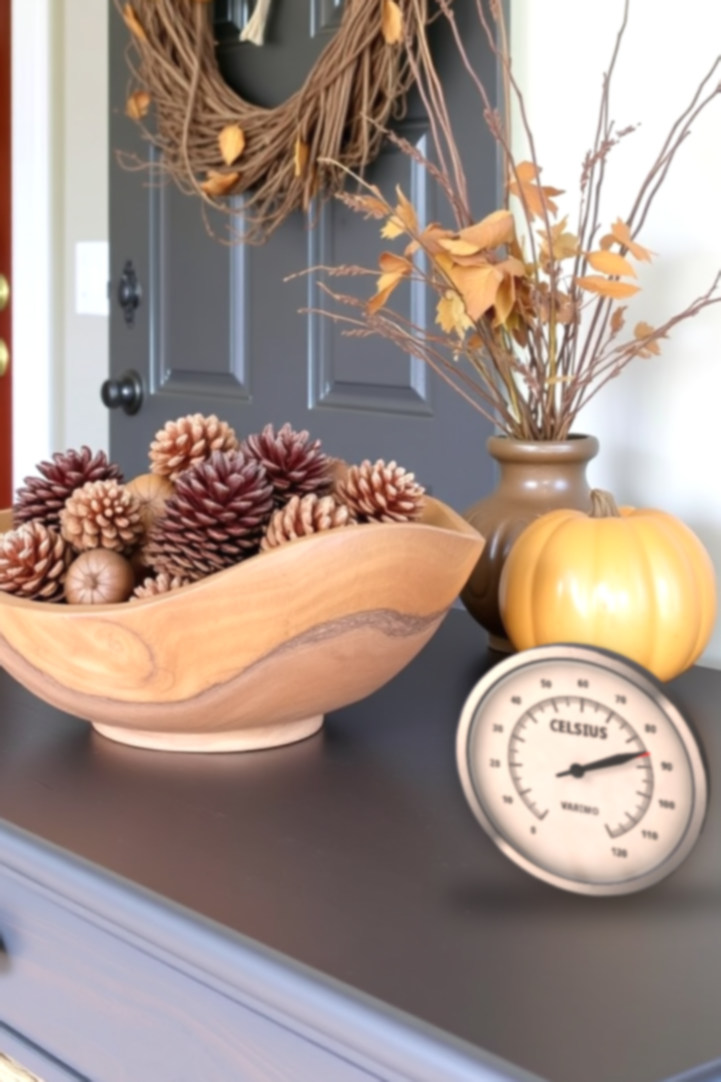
85 °C
